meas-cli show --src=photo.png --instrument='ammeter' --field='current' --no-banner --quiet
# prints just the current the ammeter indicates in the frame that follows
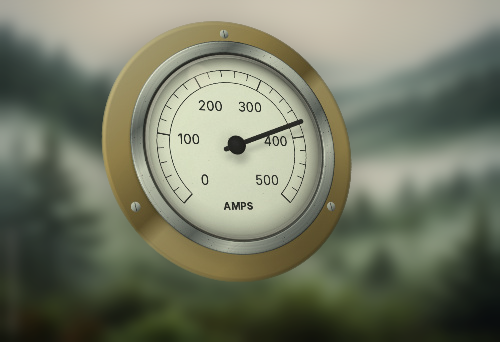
380 A
